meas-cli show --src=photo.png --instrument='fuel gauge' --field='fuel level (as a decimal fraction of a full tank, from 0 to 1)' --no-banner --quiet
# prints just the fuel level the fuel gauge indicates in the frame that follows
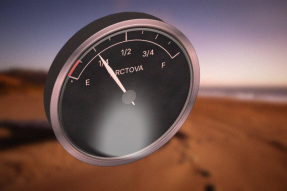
0.25
